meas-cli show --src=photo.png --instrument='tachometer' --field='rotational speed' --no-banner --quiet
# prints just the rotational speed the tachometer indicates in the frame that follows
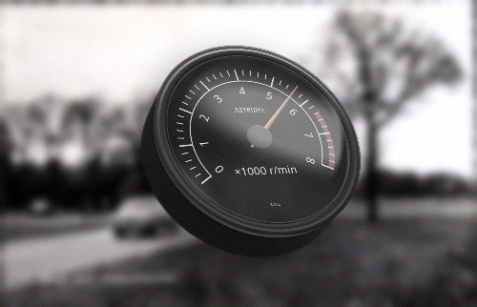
5600 rpm
